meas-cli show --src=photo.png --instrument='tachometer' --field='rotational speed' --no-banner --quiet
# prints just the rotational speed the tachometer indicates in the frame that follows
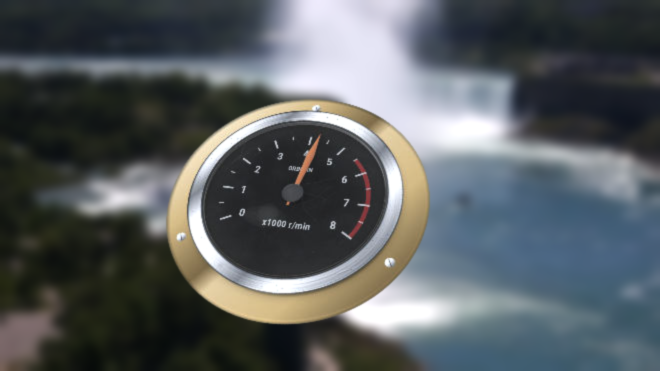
4250 rpm
